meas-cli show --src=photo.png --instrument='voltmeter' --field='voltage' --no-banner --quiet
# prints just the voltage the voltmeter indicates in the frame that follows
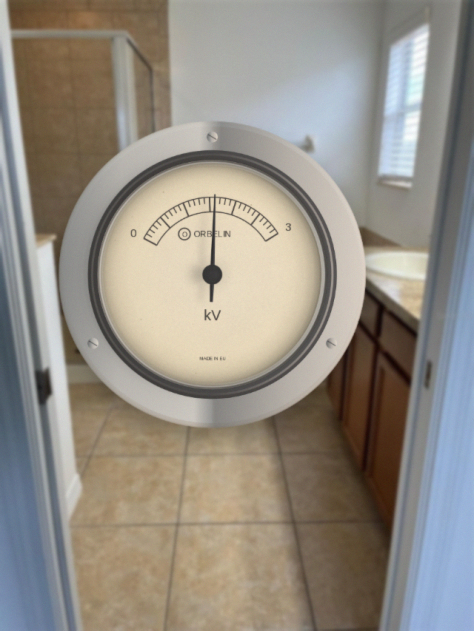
1.6 kV
